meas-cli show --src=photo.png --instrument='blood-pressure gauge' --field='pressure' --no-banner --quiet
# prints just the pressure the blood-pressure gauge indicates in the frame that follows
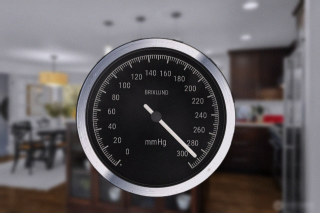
290 mmHg
